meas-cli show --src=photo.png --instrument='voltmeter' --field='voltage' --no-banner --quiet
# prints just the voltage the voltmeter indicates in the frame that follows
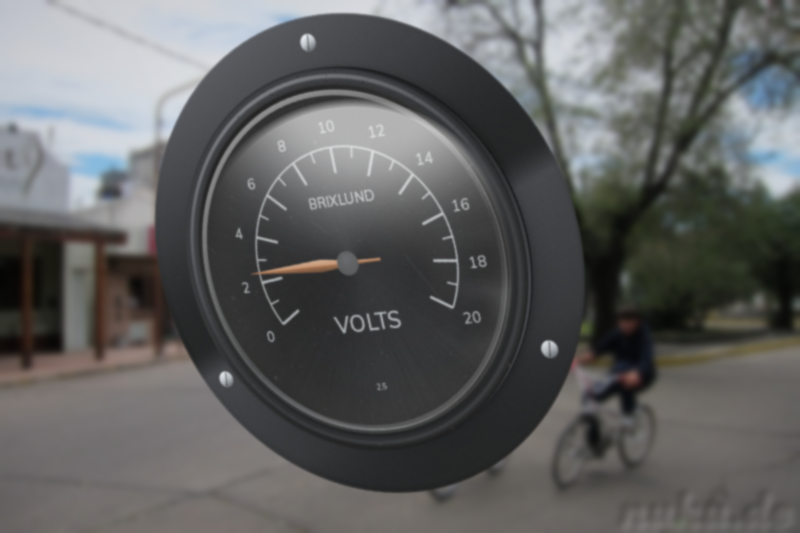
2.5 V
